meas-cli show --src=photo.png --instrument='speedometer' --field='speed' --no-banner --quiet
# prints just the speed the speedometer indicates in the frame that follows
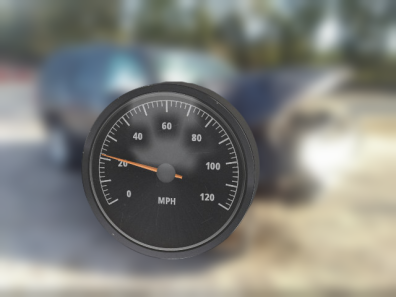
22 mph
